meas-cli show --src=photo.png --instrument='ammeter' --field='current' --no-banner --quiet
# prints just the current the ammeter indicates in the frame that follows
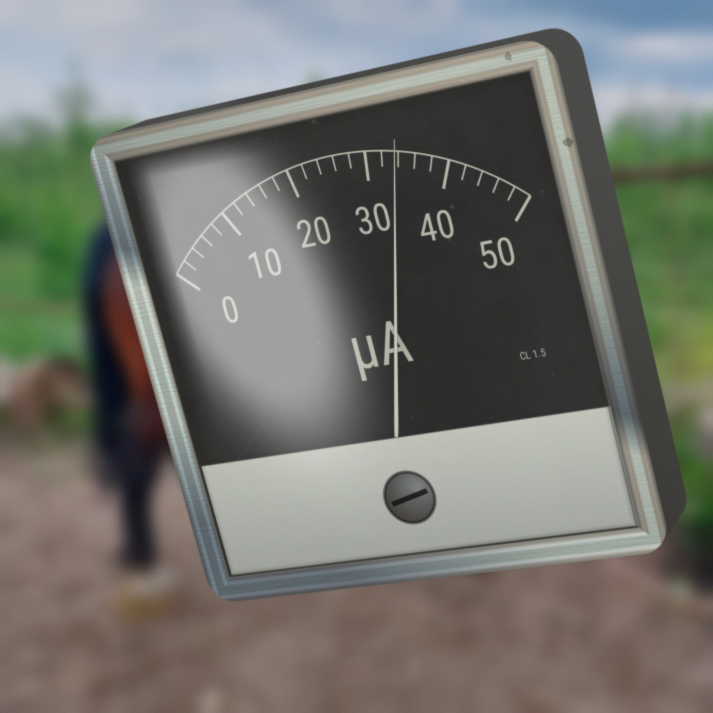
34 µA
